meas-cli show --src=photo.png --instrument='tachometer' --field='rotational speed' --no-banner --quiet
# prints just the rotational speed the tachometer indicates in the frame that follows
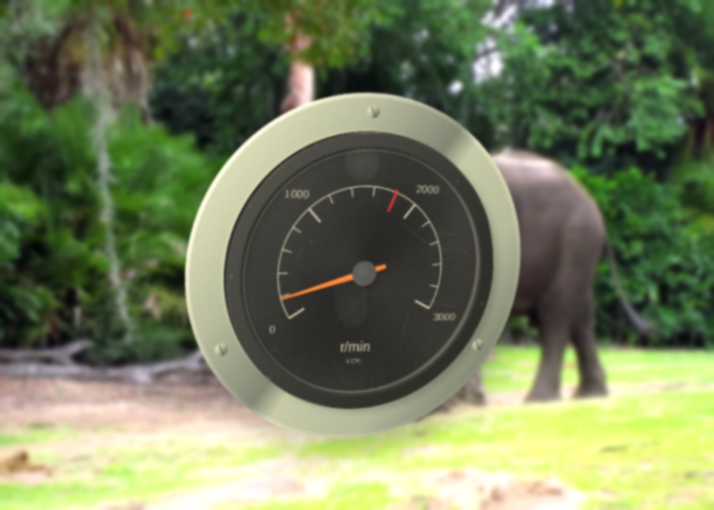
200 rpm
